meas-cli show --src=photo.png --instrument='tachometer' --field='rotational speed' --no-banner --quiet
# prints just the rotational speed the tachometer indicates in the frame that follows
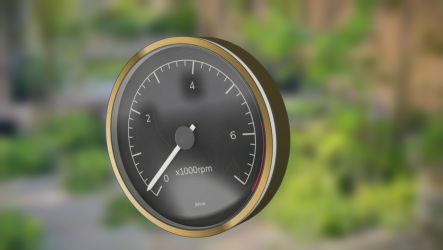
200 rpm
